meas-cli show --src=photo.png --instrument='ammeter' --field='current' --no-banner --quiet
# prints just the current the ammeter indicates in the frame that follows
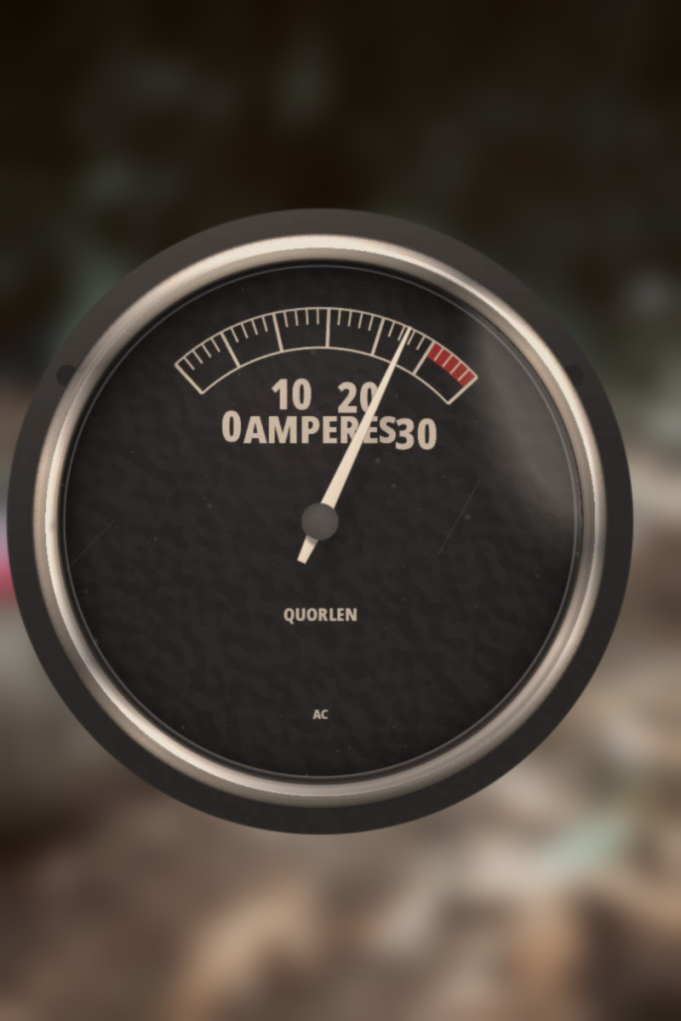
22.5 A
